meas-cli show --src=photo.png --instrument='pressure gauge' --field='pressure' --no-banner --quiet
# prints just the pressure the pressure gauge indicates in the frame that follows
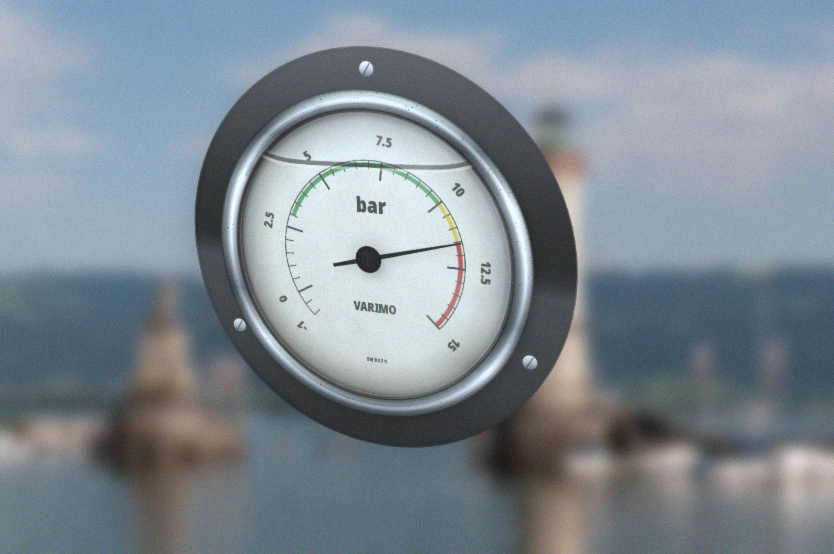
11.5 bar
